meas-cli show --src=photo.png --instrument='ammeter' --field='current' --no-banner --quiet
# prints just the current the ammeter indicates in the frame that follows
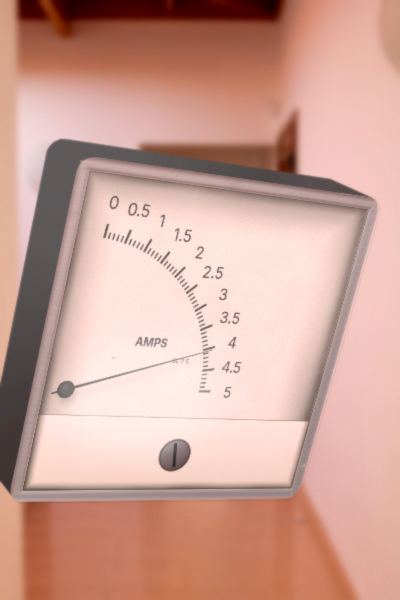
4 A
